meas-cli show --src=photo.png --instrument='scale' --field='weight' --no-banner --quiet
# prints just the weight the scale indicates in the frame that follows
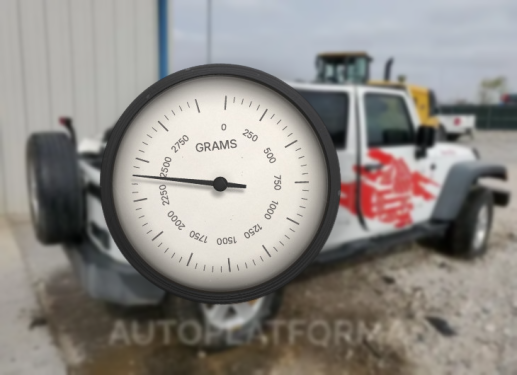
2400 g
